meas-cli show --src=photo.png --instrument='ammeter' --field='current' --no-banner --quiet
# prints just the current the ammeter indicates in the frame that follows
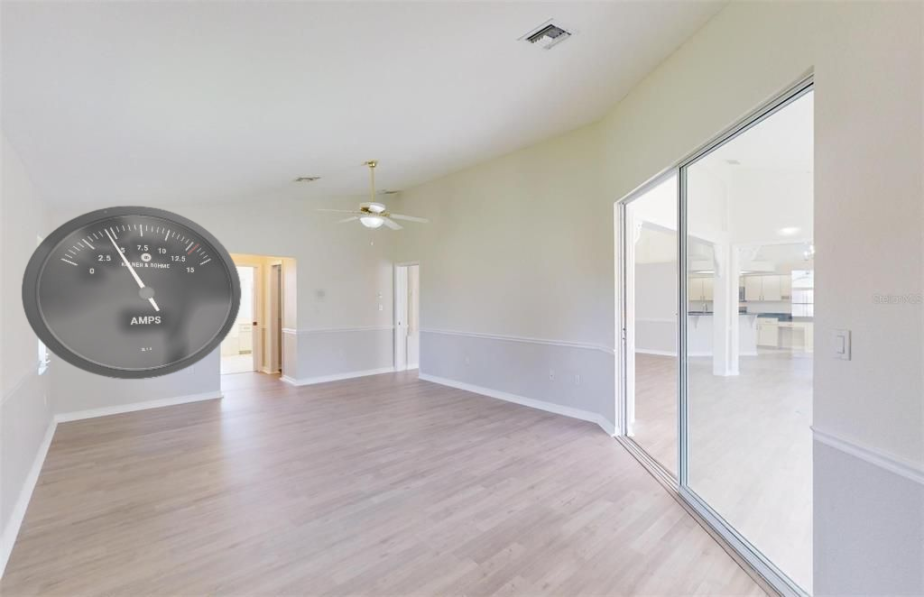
4.5 A
